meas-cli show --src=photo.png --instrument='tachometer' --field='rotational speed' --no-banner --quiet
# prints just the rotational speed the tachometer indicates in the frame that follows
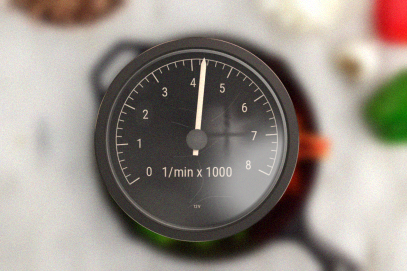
4300 rpm
